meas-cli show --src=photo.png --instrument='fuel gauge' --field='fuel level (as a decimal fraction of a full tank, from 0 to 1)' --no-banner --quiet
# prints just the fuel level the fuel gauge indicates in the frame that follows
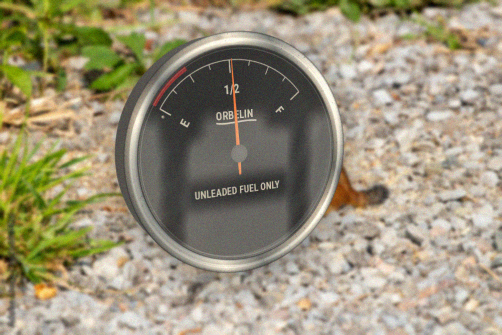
0.5
